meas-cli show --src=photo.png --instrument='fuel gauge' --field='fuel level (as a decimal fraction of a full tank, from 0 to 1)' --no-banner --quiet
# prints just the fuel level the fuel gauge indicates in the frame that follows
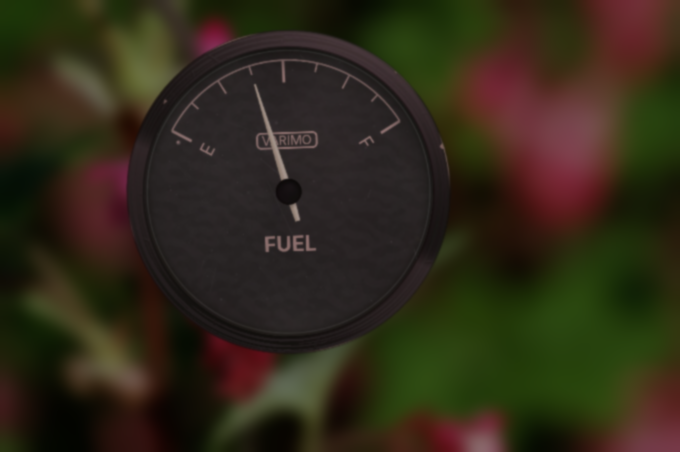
0.375
